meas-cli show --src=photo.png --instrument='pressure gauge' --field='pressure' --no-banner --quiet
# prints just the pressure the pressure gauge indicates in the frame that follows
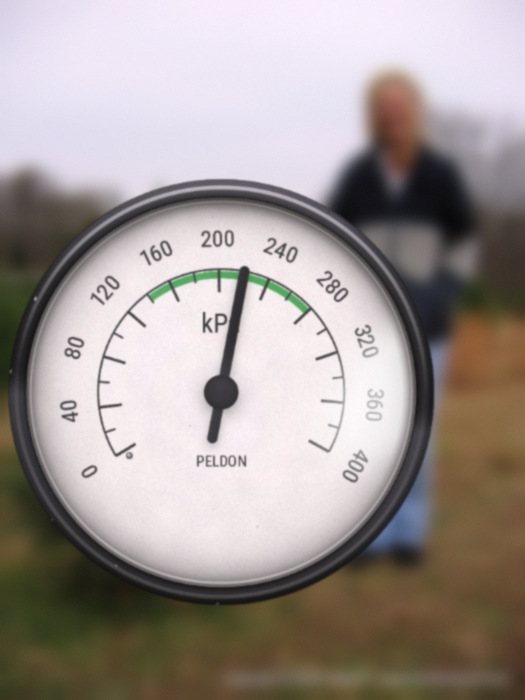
220 kPa
